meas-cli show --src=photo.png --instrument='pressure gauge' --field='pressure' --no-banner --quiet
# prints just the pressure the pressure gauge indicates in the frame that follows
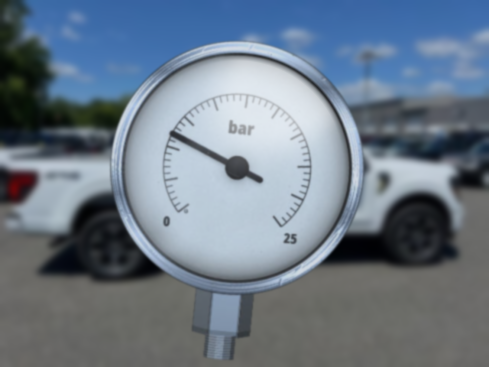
6 bar
